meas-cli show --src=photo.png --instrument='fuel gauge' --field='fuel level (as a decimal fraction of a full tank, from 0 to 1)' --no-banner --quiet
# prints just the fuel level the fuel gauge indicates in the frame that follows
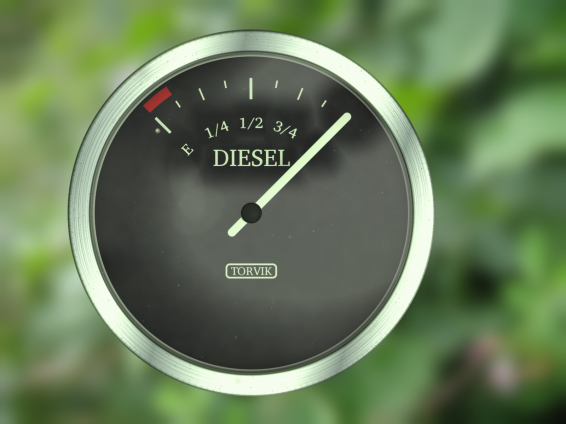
1
